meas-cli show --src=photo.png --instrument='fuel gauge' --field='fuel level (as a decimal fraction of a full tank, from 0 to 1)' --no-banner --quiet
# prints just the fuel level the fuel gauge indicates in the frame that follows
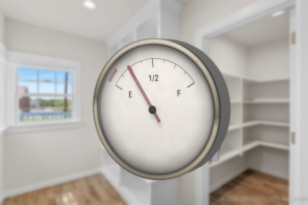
0.25
